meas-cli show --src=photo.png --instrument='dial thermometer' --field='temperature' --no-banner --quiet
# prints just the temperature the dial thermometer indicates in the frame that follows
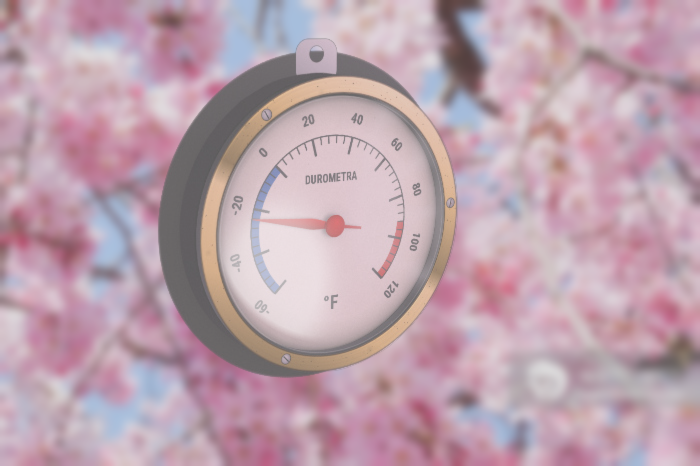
-24 °F
